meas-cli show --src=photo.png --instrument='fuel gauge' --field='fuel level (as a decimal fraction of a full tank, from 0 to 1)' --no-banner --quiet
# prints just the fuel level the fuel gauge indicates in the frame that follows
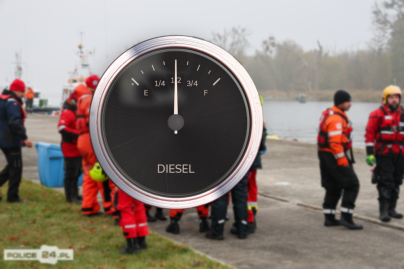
0.5
